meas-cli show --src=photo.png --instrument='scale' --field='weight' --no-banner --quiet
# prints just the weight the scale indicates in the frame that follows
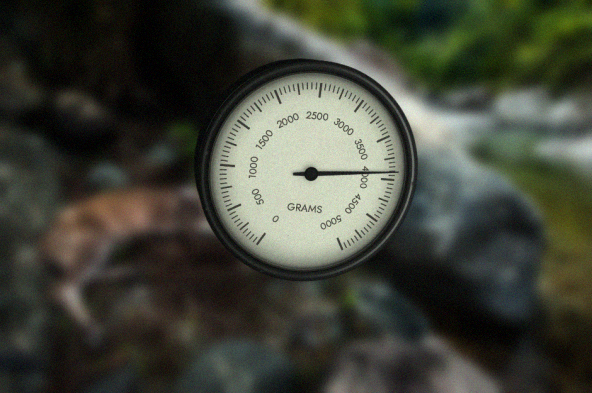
3900 g
